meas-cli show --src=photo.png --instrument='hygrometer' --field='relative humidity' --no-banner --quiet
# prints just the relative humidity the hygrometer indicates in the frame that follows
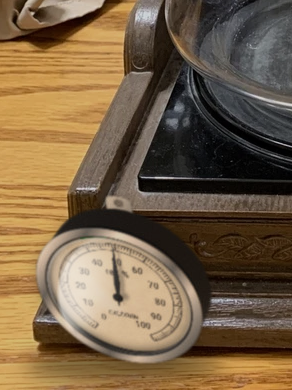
50 %
